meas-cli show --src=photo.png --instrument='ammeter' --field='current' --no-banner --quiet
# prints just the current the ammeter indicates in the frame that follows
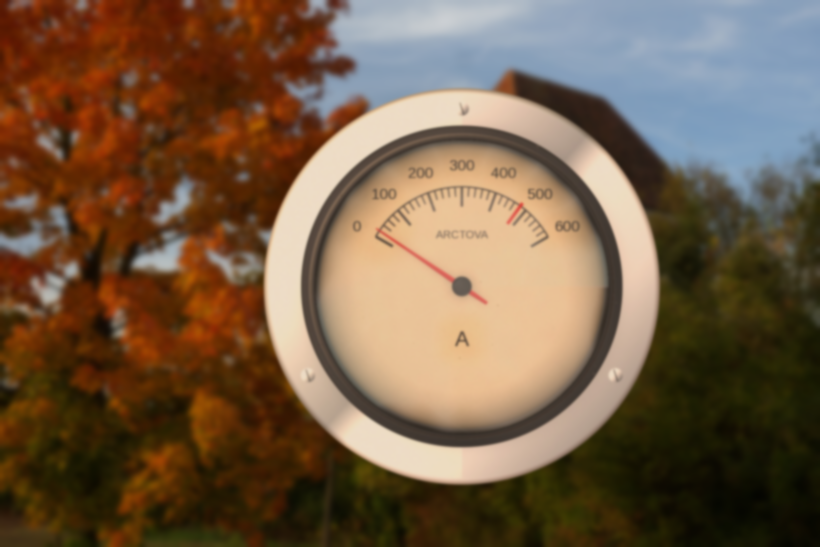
20 A
